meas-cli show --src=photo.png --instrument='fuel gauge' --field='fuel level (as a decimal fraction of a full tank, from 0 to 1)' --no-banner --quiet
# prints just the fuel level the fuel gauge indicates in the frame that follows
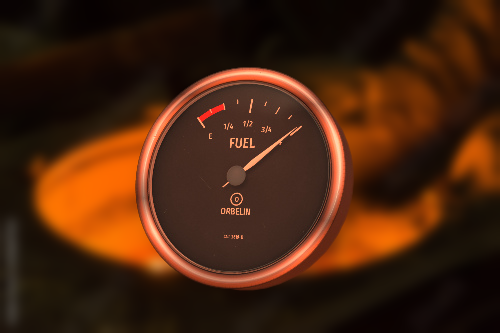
1
